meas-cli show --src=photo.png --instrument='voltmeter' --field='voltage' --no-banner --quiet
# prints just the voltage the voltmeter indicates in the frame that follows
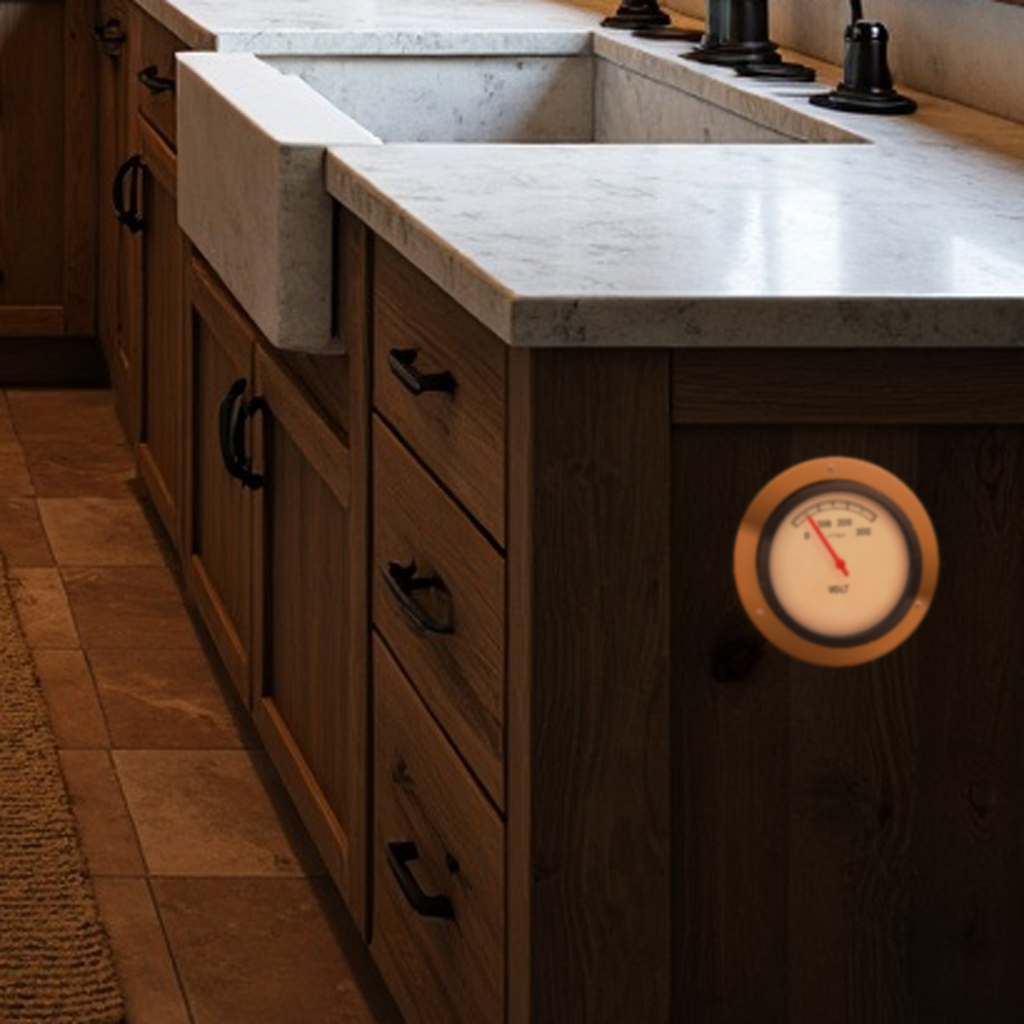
50 V
